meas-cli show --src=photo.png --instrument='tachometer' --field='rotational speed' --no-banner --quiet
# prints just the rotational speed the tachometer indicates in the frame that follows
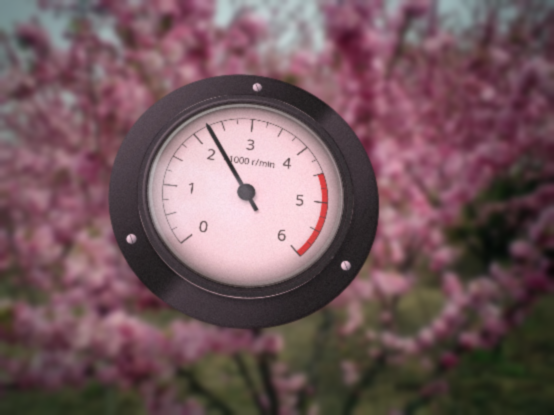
2250 rpm
